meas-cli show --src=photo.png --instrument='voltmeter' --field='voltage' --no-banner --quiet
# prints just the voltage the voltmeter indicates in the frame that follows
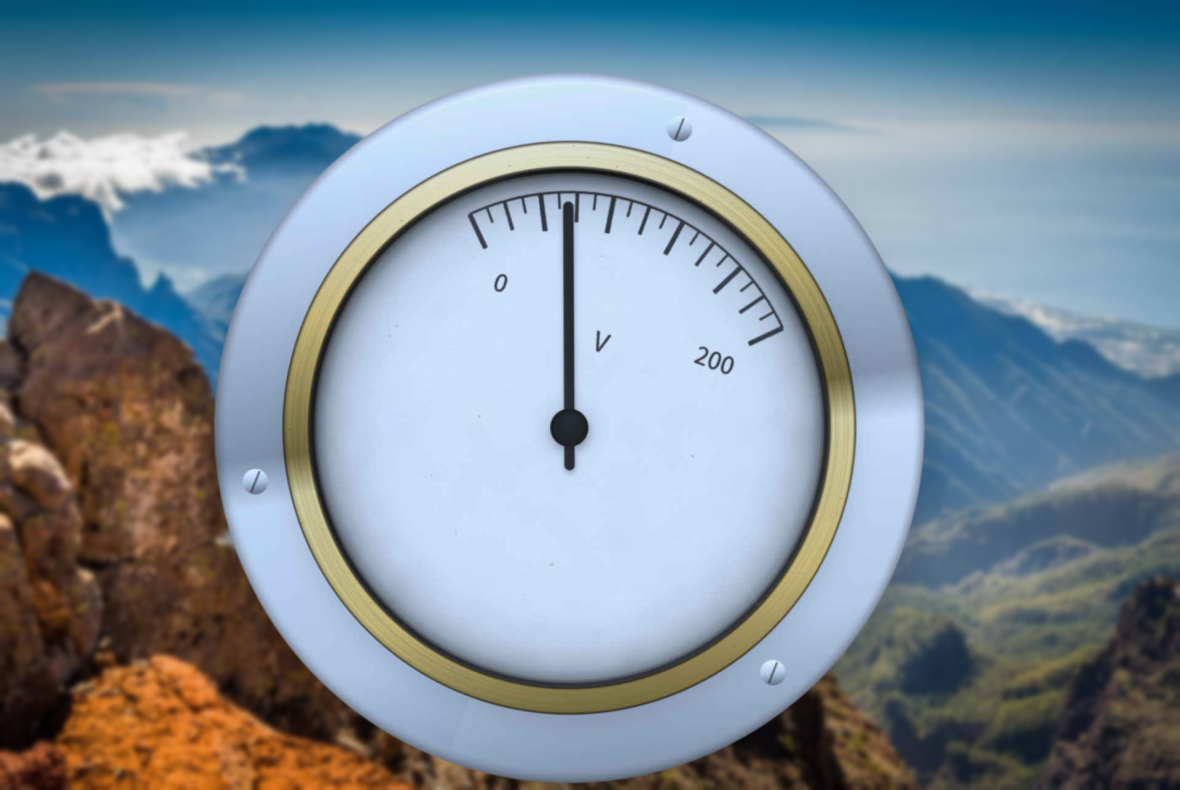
55 V
